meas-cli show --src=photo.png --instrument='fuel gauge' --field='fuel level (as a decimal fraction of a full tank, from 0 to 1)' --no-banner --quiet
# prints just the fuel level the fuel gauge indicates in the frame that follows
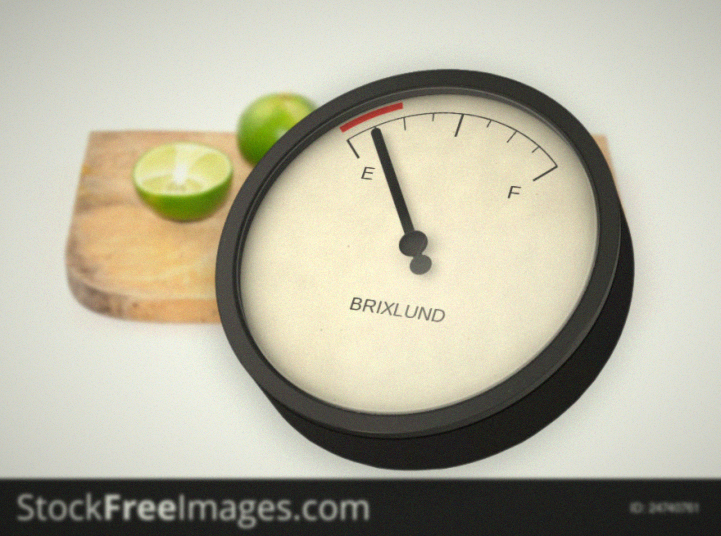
0.125
